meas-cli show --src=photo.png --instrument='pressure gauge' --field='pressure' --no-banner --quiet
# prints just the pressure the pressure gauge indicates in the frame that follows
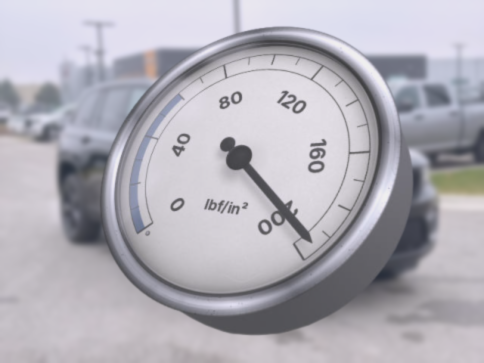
195 psi
